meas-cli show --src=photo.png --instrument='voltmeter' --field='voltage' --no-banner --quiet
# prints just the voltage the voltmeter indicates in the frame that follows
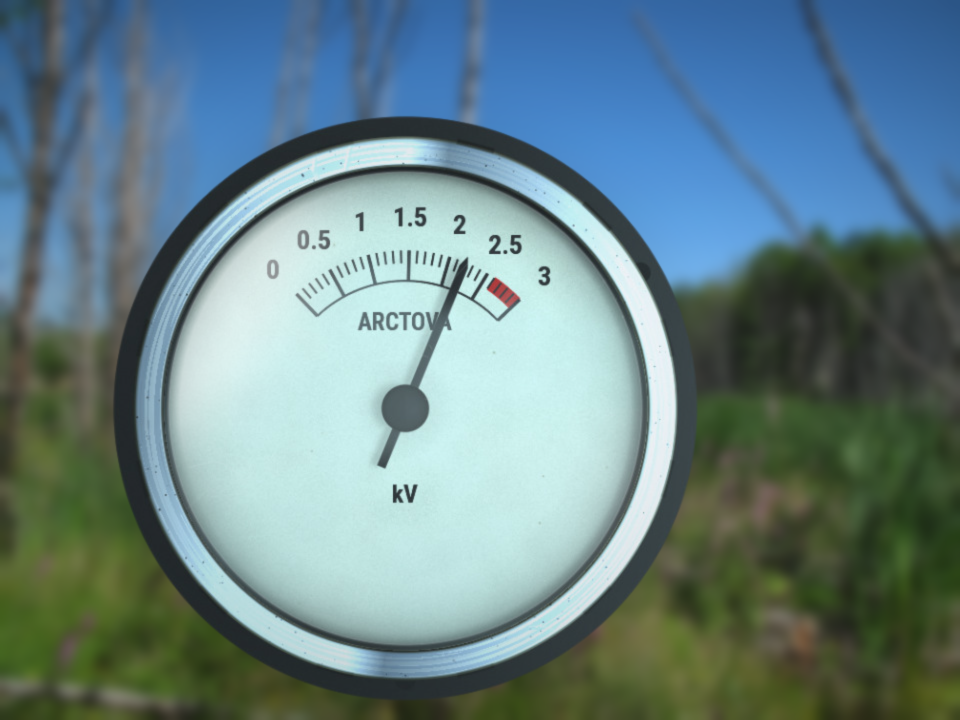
2.2 kV
